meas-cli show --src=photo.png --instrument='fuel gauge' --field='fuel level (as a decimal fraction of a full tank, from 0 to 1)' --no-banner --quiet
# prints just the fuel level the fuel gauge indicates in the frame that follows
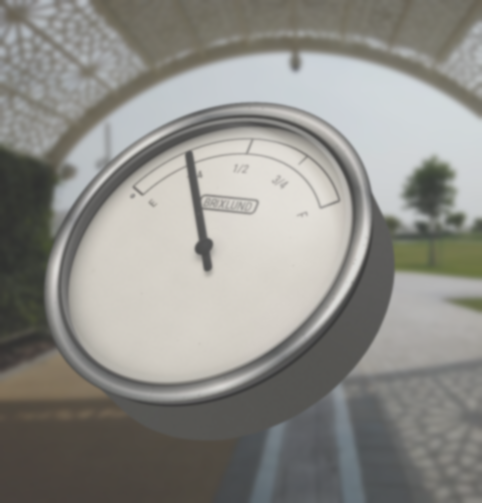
0.25
